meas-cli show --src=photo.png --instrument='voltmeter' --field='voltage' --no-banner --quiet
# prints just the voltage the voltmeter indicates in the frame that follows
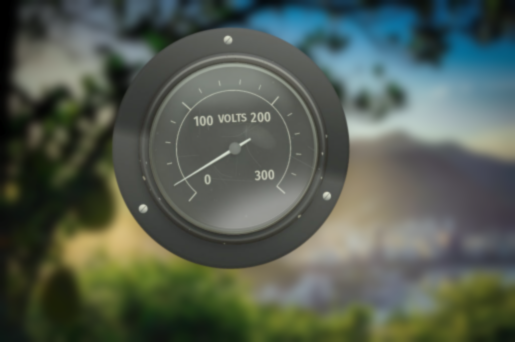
20 V
